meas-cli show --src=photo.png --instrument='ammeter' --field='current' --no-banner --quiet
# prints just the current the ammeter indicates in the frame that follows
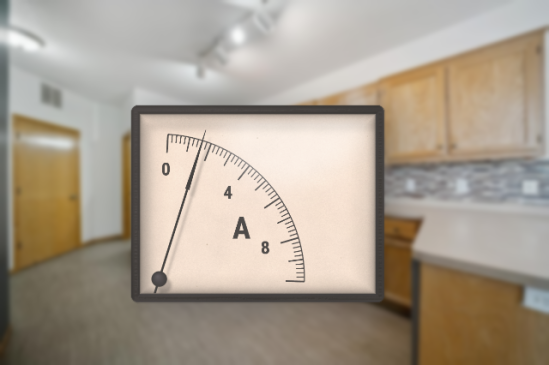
1.6 A
